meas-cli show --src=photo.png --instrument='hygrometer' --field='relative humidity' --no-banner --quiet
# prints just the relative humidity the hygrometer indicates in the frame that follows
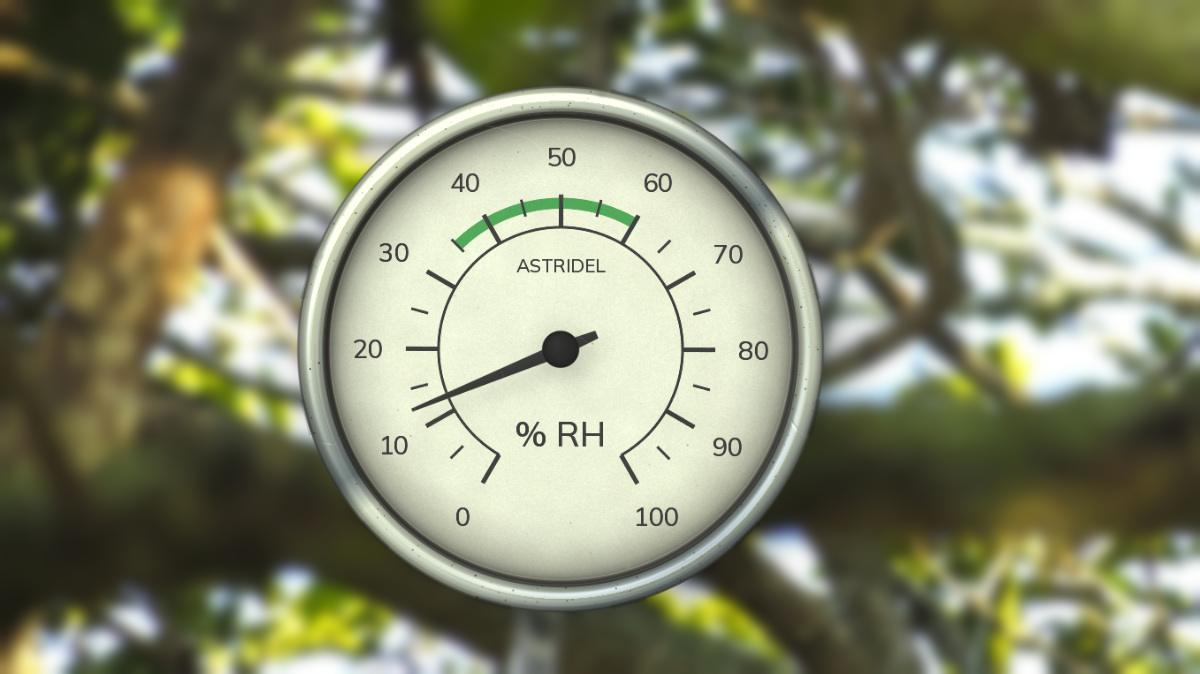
12.5 %
